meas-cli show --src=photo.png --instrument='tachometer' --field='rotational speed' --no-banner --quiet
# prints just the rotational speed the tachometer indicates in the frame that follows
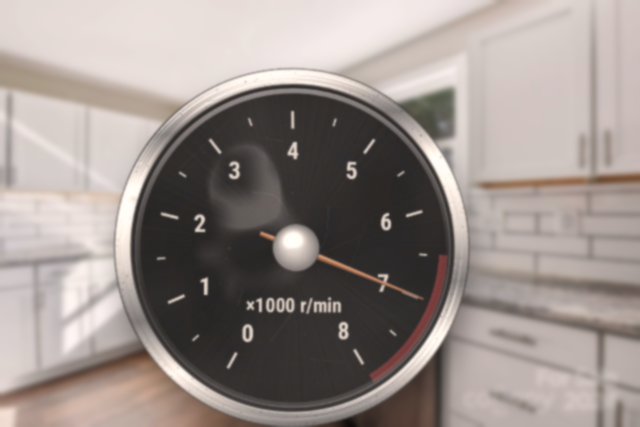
7000 rpm
